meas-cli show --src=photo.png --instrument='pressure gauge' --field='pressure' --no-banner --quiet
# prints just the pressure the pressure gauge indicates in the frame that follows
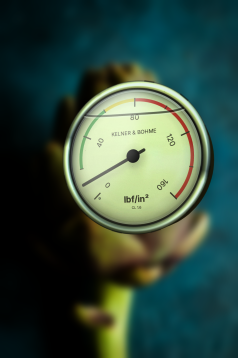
10 psi
